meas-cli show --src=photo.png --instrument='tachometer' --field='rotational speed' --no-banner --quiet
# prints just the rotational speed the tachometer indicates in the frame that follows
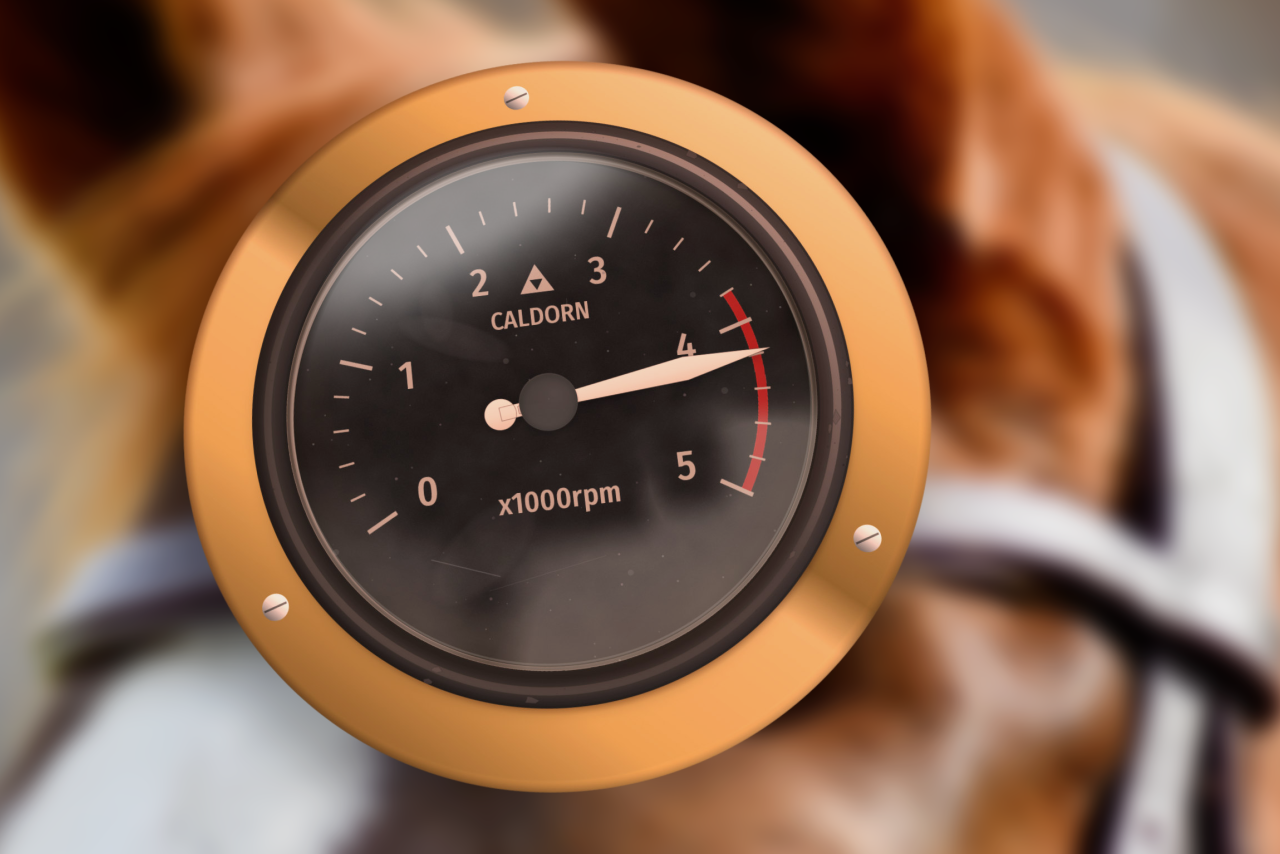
4200 rpm
